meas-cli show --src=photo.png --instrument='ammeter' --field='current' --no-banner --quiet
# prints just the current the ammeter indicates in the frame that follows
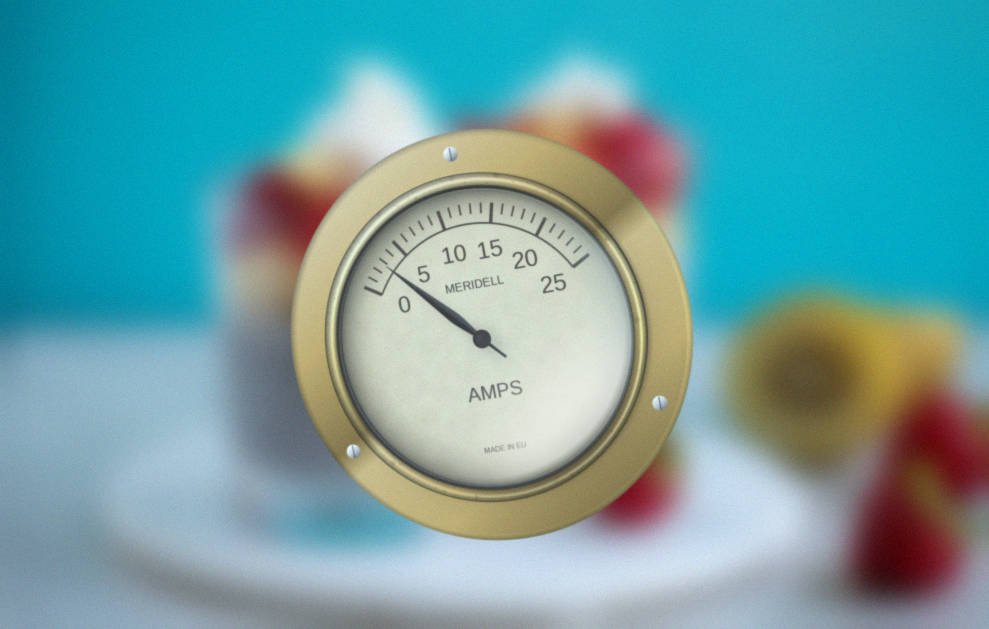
3 A
